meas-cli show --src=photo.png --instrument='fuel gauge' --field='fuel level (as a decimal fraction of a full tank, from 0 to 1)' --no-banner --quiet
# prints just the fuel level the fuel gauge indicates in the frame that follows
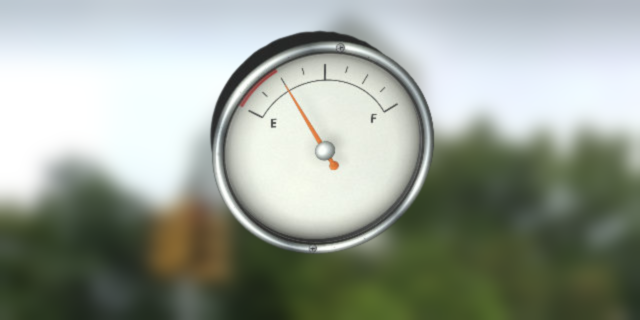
0.25
